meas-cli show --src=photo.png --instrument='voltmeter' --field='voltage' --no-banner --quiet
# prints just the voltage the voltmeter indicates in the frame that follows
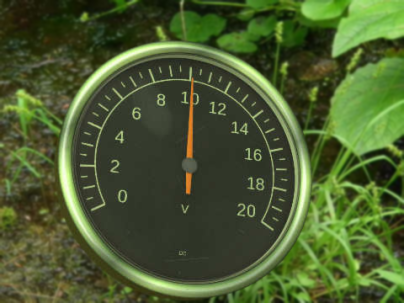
10 V
